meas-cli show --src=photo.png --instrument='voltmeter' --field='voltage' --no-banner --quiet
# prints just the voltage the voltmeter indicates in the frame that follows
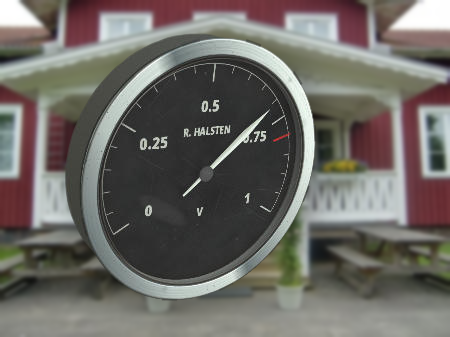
0.7 V
